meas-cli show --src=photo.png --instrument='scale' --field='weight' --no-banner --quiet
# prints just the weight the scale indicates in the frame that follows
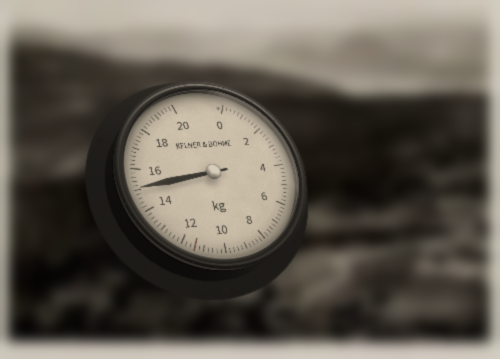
15 kg
